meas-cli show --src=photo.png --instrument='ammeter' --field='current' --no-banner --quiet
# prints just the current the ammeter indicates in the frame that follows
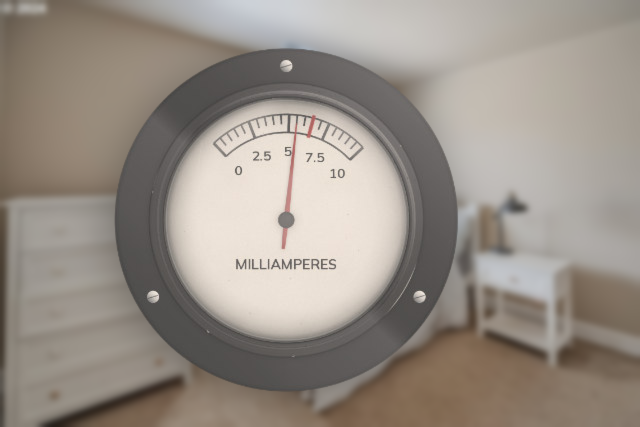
5.5 mA
